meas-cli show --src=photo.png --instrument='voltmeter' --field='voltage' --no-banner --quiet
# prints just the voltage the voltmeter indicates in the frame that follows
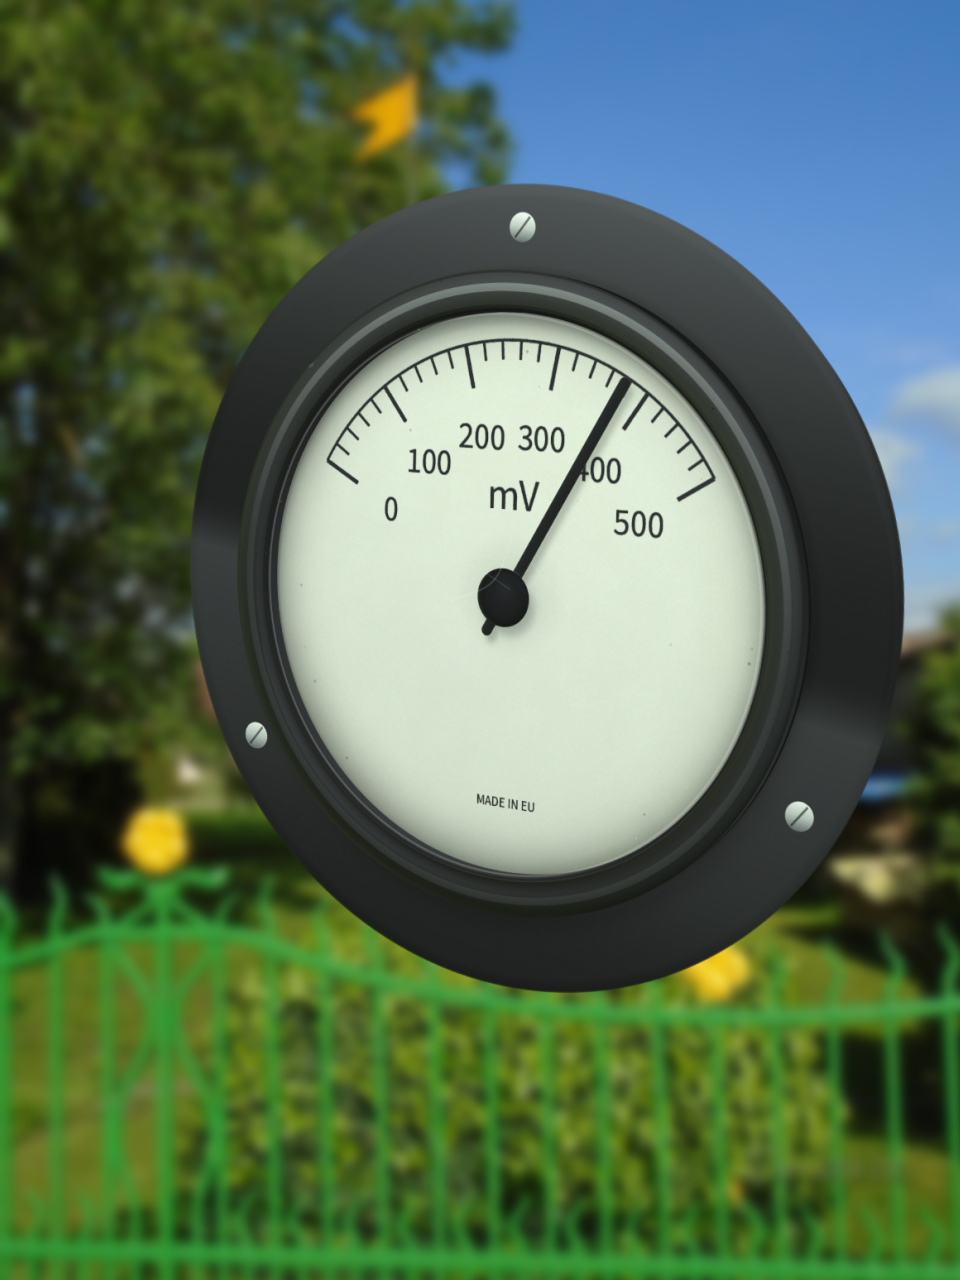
380 mV
